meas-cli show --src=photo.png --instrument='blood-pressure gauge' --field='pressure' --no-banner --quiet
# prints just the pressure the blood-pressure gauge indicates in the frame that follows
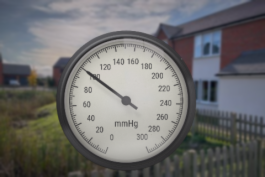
100 mmHg
